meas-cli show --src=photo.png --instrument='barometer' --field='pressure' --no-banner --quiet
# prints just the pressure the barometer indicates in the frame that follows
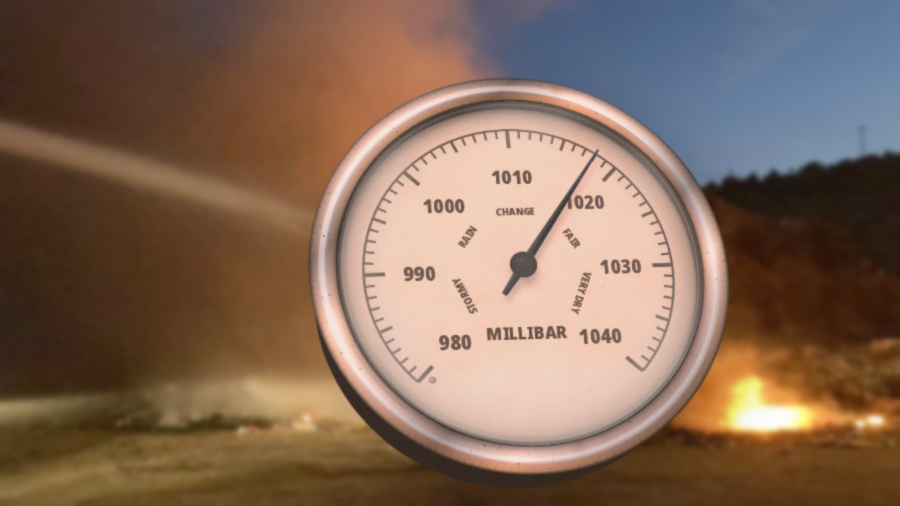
1018 mbar
